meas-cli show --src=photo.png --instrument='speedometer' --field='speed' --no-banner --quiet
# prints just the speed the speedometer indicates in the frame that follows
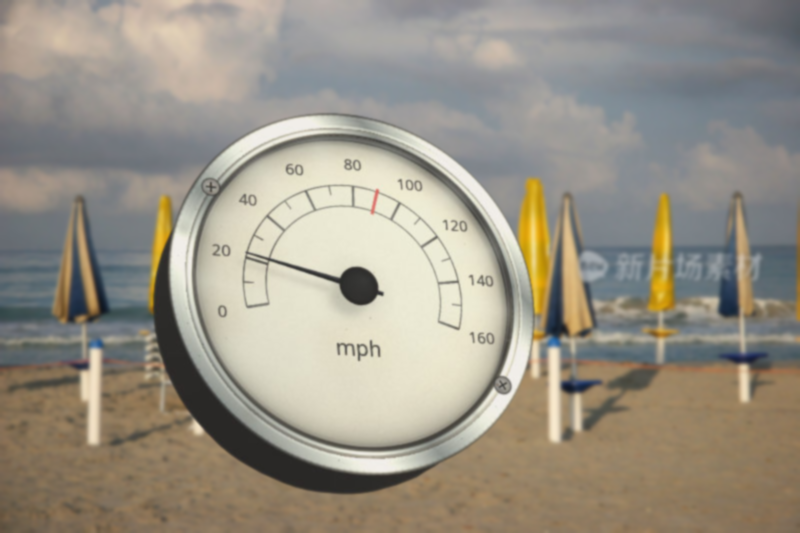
20 mph
